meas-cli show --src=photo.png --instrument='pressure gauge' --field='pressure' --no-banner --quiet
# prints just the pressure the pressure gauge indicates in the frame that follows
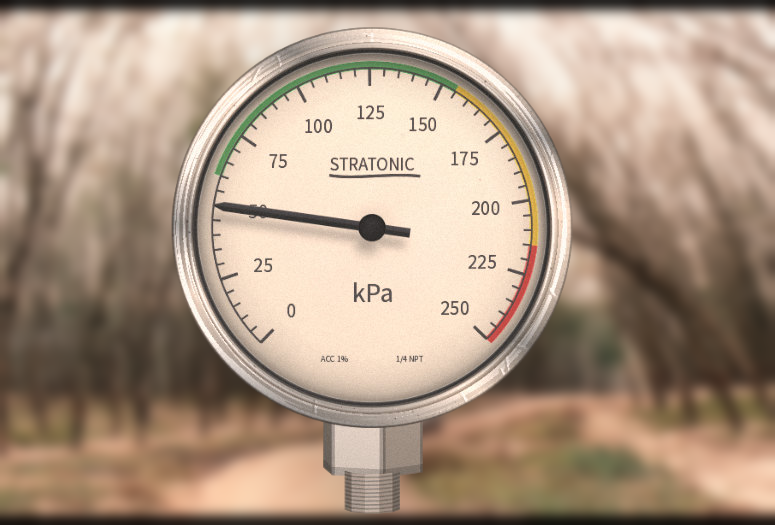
50 kPa
